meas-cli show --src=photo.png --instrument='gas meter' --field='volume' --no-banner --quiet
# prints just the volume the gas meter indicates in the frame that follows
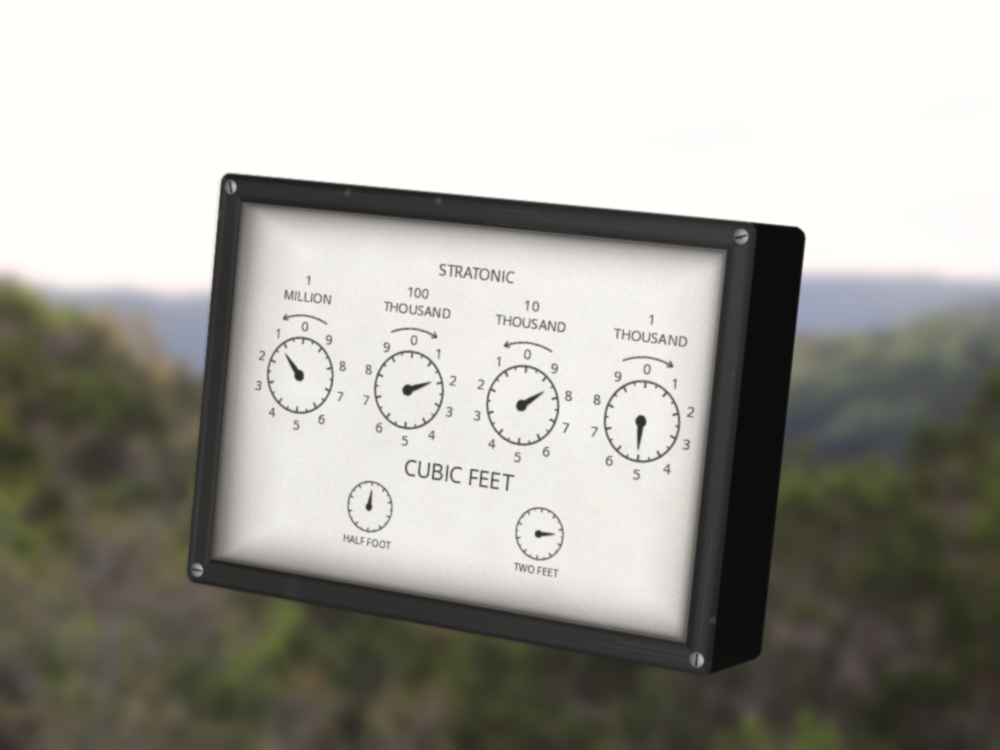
118500 ft³
